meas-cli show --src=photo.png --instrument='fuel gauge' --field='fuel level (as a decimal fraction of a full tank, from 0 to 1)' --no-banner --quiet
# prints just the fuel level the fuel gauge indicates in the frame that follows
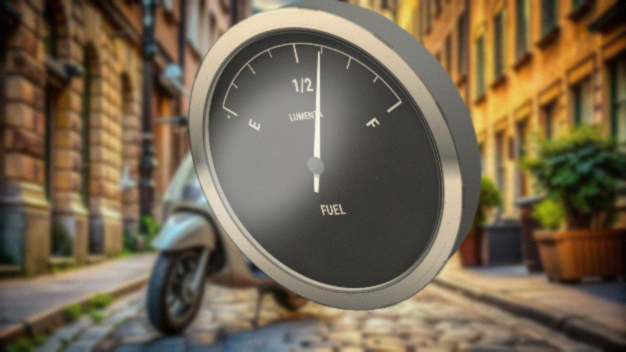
0.625
